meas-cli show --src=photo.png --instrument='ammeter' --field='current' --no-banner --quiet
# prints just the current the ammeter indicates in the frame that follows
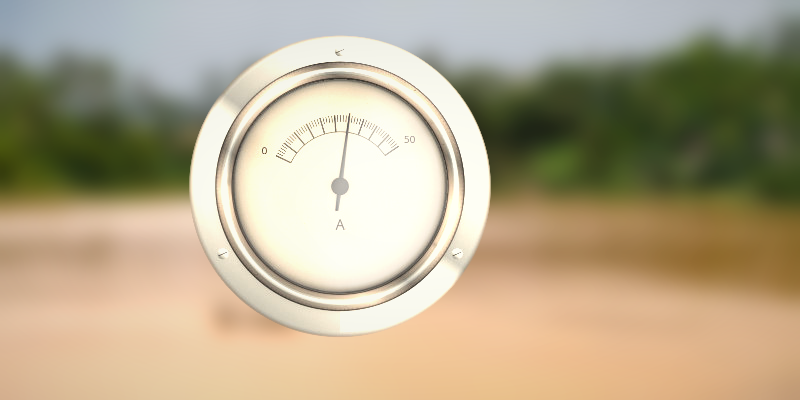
30 A
